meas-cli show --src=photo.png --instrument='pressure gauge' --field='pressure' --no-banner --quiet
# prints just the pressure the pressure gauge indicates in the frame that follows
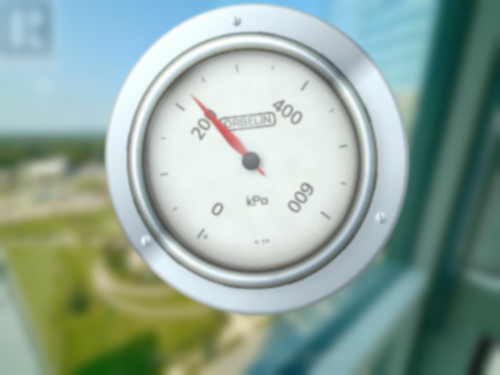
225 kPa
